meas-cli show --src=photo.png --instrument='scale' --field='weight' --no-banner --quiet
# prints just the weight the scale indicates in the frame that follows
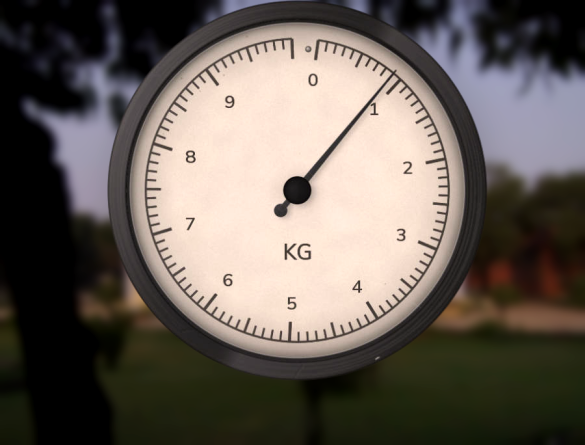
0.9 kg
